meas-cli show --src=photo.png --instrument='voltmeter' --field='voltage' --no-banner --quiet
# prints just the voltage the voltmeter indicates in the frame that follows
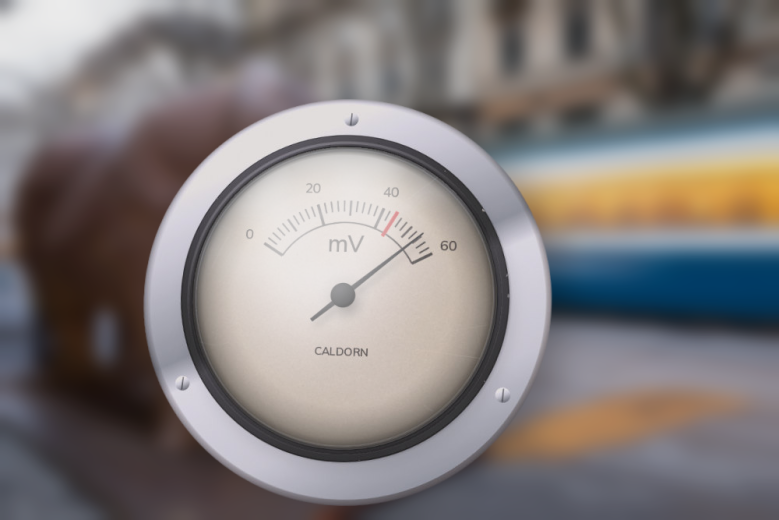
54 mV
